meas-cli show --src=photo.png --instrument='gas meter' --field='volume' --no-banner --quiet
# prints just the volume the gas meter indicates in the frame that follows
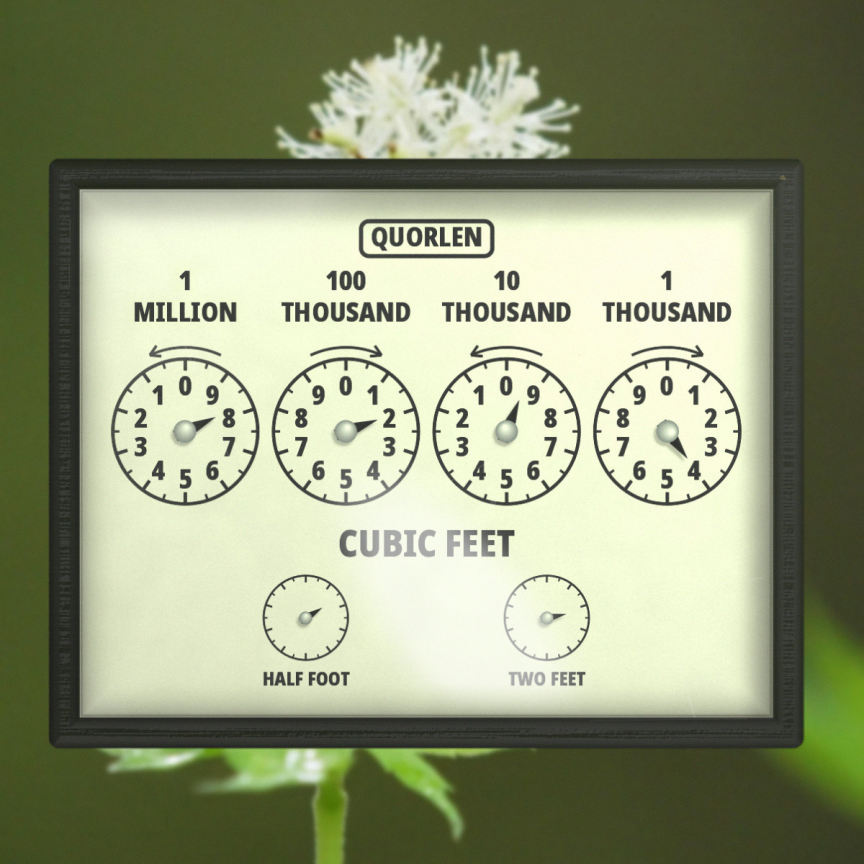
819400 ft³
